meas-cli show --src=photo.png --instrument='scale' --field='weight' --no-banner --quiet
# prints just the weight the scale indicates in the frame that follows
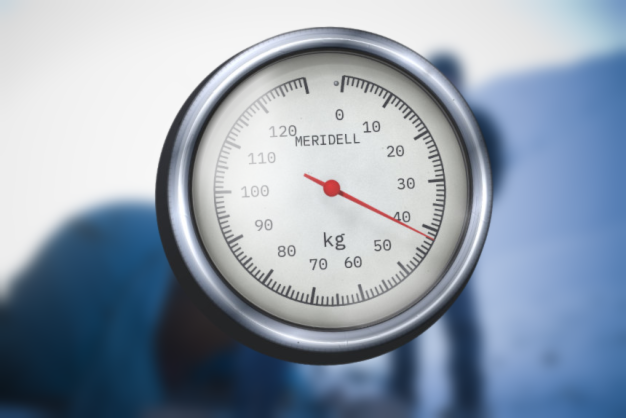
42 kg
